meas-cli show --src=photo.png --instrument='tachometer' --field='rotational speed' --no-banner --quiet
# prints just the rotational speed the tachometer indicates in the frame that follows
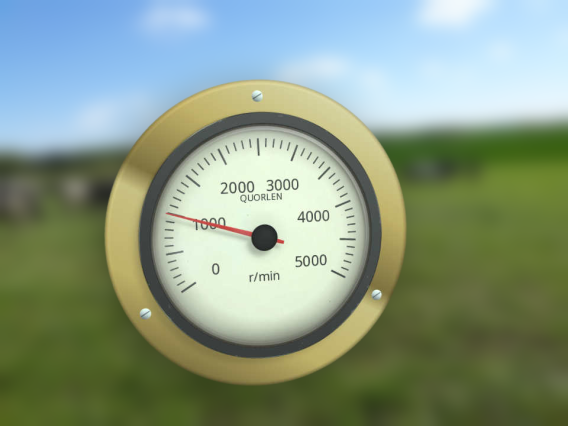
1000 rpm
